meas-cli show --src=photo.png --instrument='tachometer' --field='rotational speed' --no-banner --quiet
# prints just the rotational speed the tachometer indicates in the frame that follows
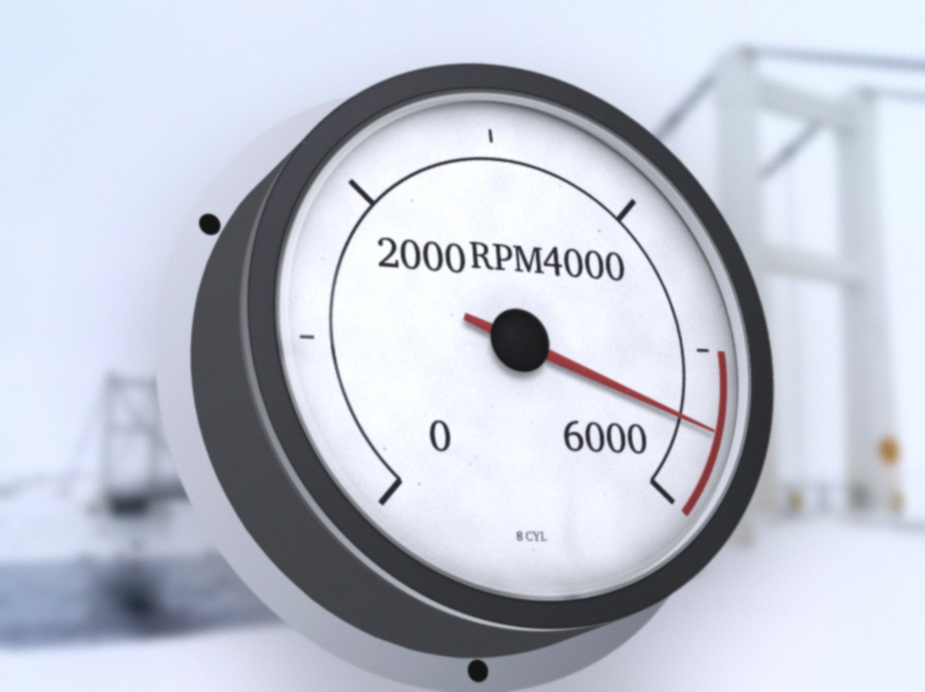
5500 rpm
